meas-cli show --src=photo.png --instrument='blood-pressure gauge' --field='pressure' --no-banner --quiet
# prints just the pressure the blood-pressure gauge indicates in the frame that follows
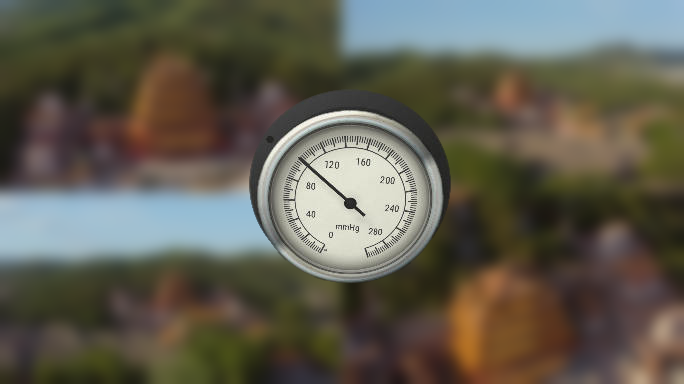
100 mmHg
